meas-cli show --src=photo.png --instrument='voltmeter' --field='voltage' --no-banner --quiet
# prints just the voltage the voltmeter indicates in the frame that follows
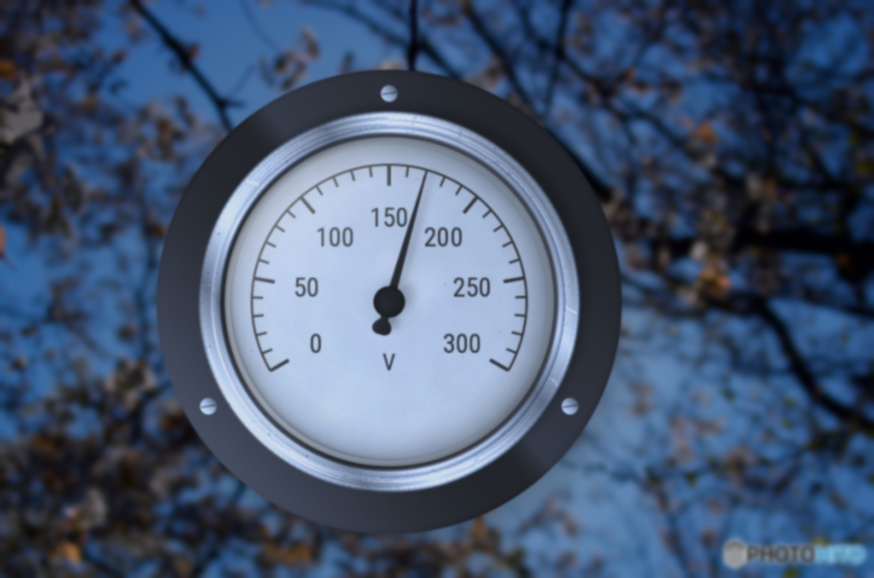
170 V
